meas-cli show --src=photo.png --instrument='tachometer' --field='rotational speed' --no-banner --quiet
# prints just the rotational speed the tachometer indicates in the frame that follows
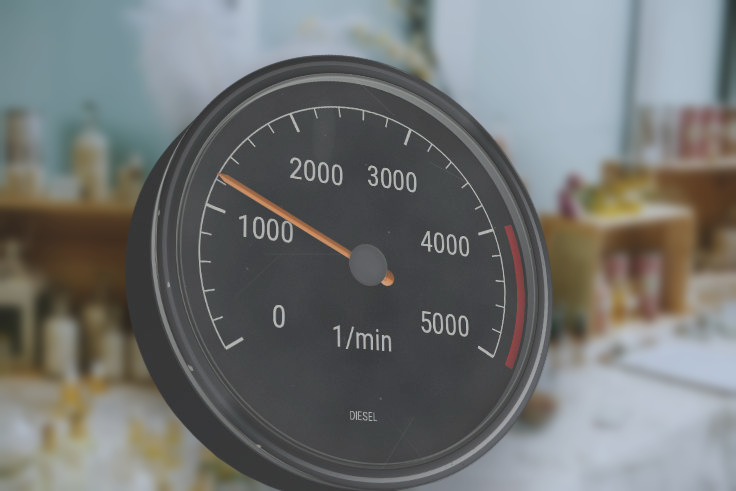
1200 rpm
